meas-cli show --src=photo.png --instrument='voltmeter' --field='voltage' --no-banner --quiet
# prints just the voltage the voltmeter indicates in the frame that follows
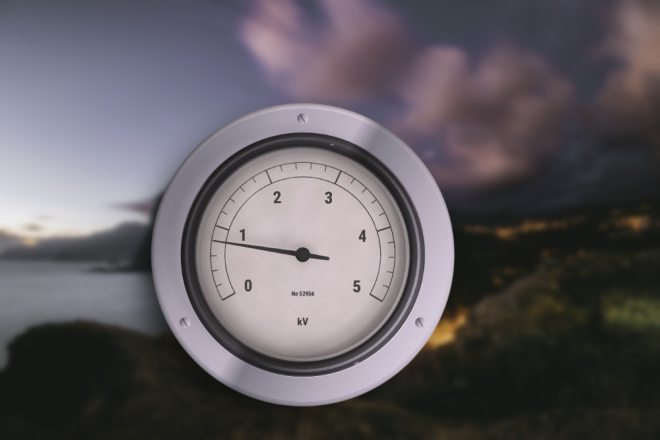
0.8 kV
